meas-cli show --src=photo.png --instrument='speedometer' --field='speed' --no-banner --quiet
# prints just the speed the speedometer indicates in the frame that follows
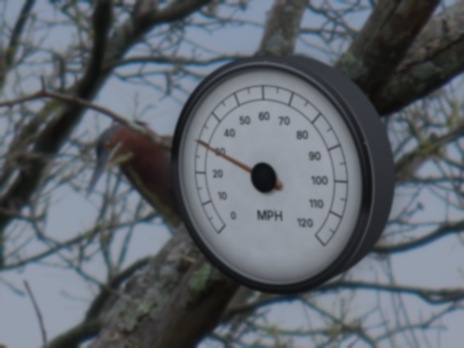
30 mph
